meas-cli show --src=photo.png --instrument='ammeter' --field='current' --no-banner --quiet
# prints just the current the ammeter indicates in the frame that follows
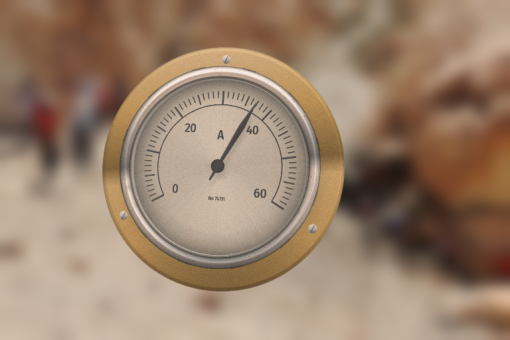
37 A
